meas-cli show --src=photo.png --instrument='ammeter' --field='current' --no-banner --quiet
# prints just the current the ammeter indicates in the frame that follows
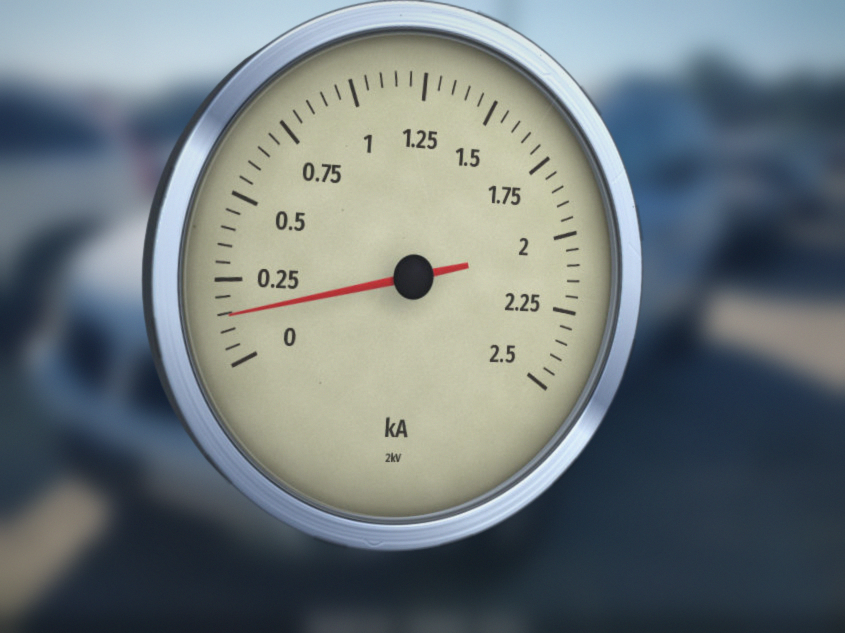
0.15 kA
